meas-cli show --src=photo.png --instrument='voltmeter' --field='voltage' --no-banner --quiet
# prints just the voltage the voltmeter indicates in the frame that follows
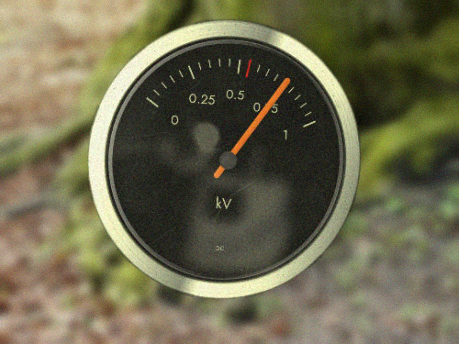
0.75 kV
